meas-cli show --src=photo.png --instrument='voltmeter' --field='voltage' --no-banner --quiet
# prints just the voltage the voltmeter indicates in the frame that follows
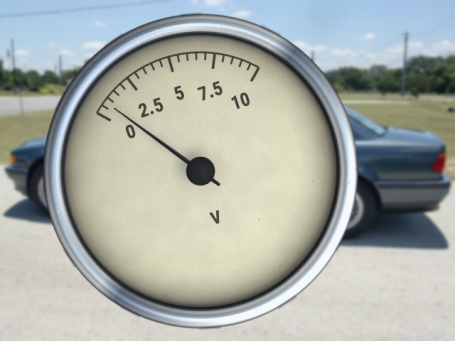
0.75 V
